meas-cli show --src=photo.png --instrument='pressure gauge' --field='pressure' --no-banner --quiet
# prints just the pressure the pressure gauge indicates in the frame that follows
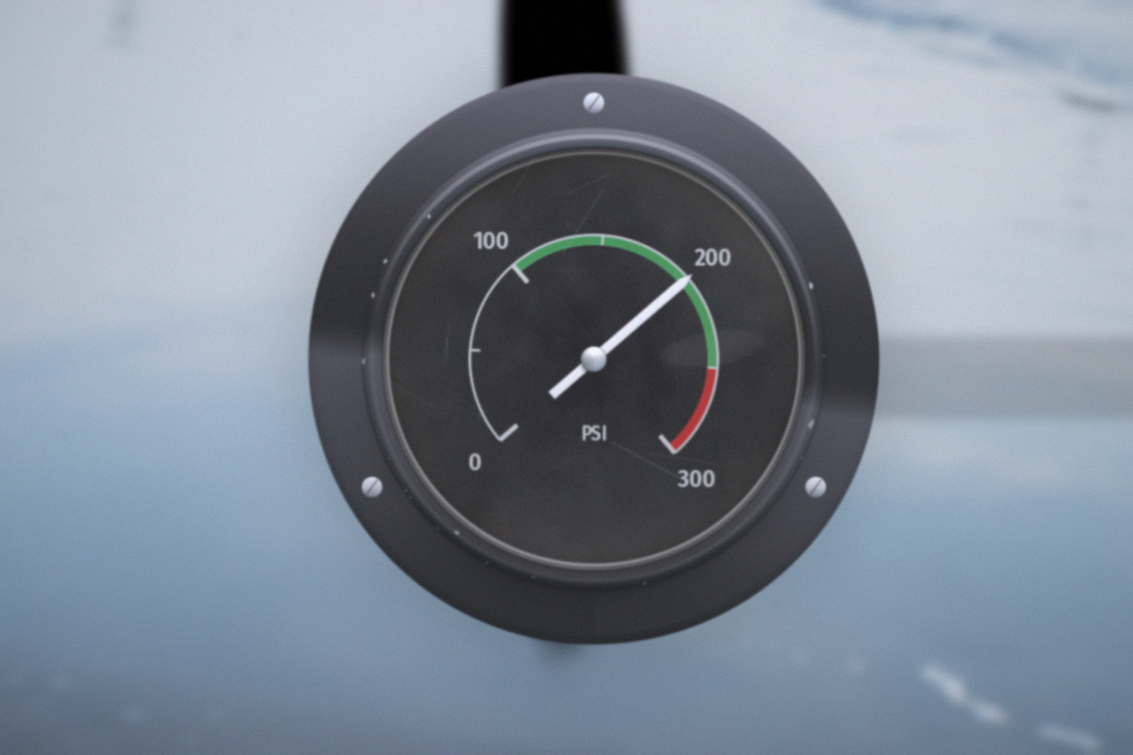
200 psi
